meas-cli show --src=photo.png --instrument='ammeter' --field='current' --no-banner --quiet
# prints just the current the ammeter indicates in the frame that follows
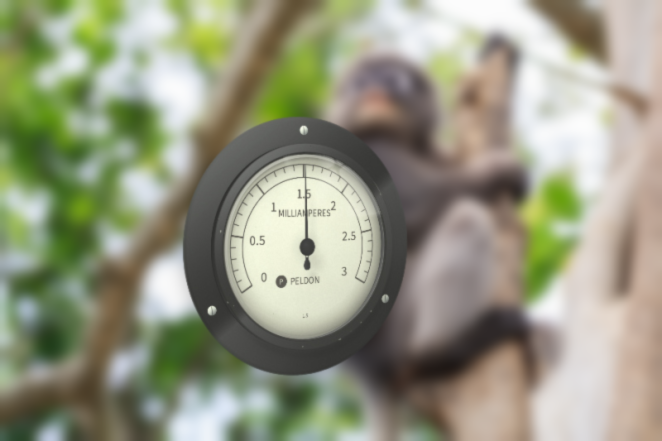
1.5 mA
